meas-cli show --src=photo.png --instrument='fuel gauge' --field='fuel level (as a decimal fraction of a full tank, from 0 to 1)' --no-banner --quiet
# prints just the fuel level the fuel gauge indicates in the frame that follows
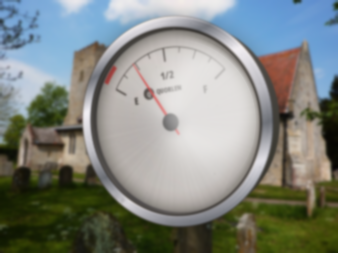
0.25
